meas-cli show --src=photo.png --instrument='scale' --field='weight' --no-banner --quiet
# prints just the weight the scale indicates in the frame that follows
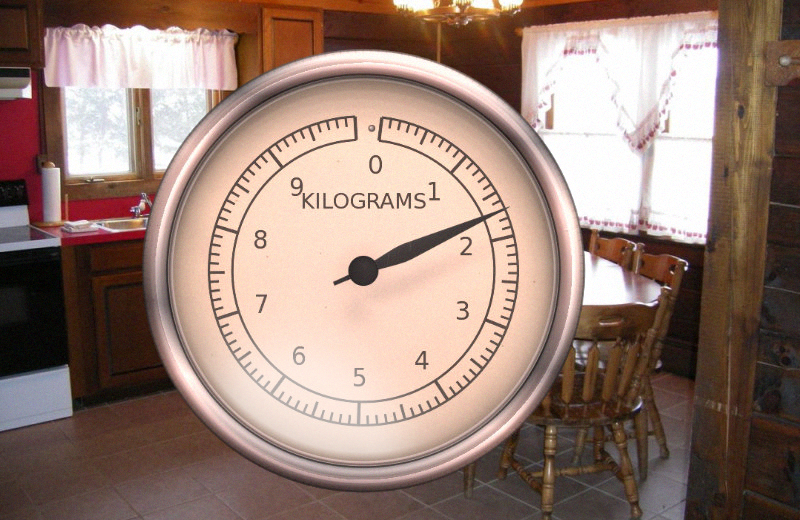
1.7 kg
